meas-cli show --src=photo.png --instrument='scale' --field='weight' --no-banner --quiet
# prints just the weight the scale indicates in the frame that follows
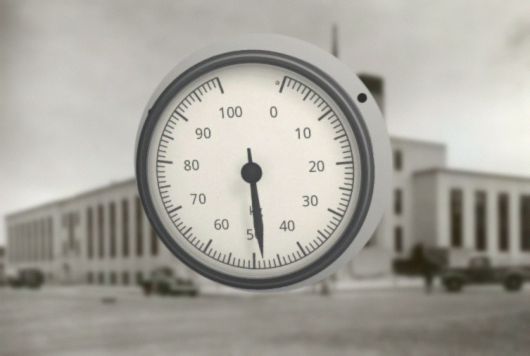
48 kg
